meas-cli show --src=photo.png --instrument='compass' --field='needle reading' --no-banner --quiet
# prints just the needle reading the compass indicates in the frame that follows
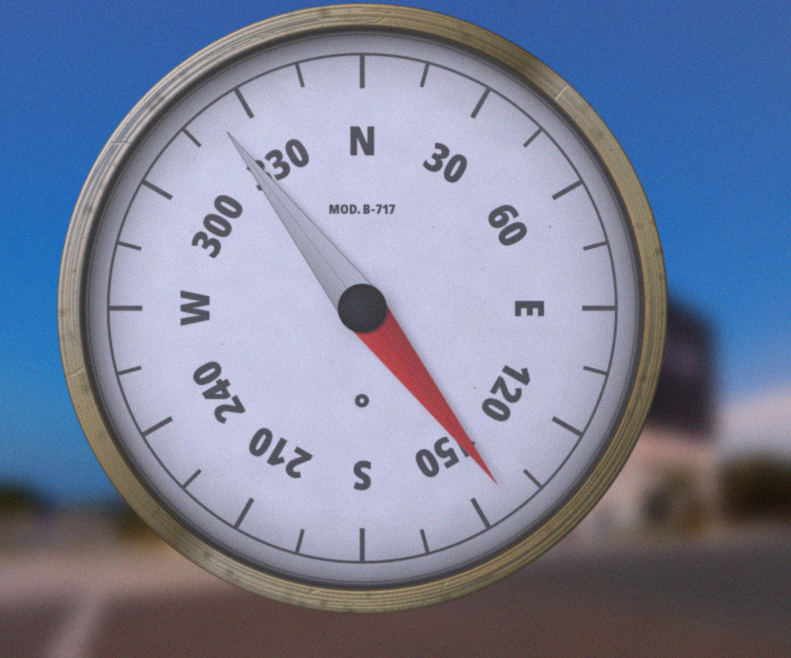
142.5 °
